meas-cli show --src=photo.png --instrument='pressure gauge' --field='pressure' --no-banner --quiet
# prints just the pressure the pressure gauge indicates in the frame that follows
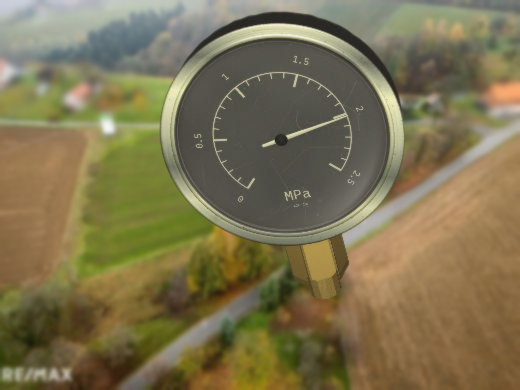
2 MPa
